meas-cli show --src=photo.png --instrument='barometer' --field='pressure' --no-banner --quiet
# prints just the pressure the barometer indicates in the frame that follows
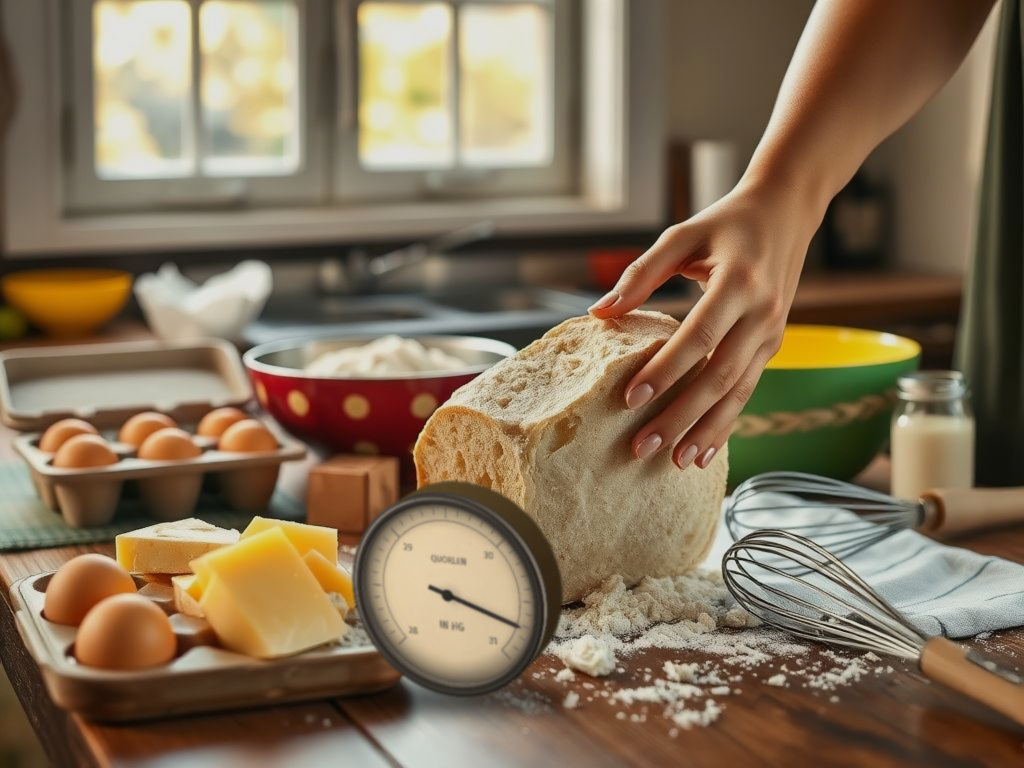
30.7 inHg
